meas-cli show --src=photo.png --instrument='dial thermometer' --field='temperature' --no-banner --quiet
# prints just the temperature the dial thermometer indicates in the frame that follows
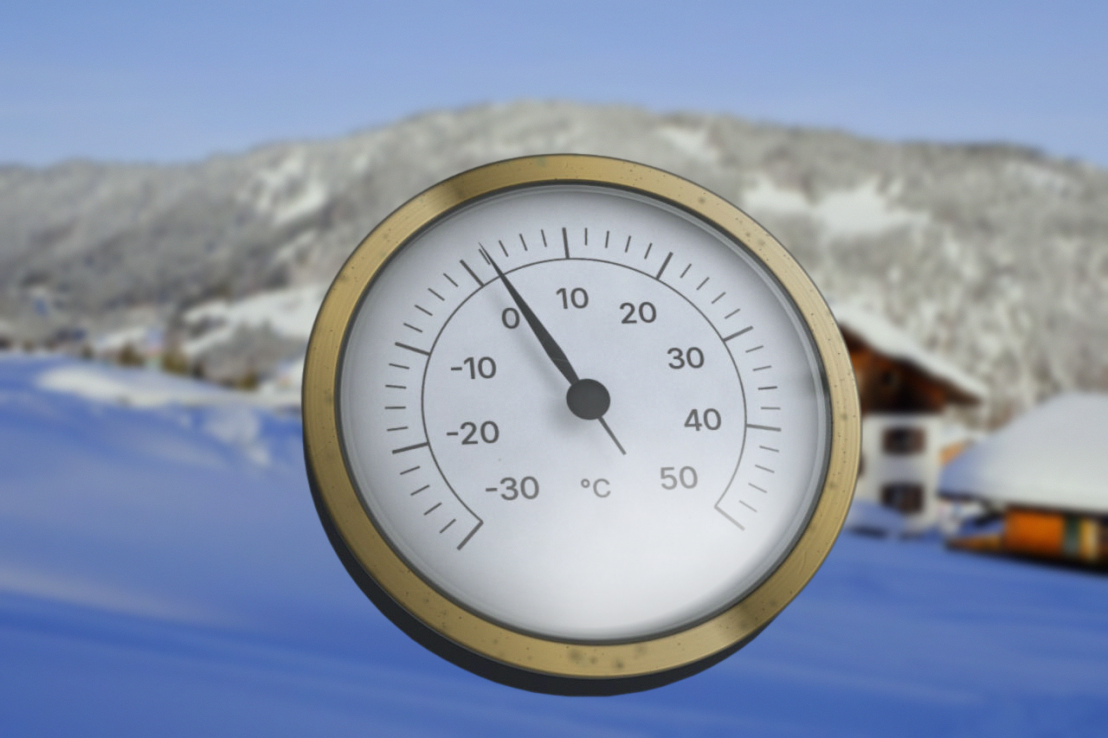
2 °C
